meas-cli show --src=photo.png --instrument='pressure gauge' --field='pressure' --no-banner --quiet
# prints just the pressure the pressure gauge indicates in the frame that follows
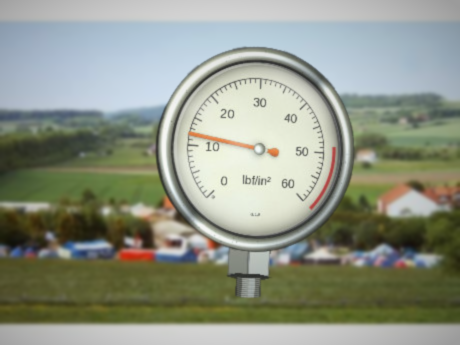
12 psi
